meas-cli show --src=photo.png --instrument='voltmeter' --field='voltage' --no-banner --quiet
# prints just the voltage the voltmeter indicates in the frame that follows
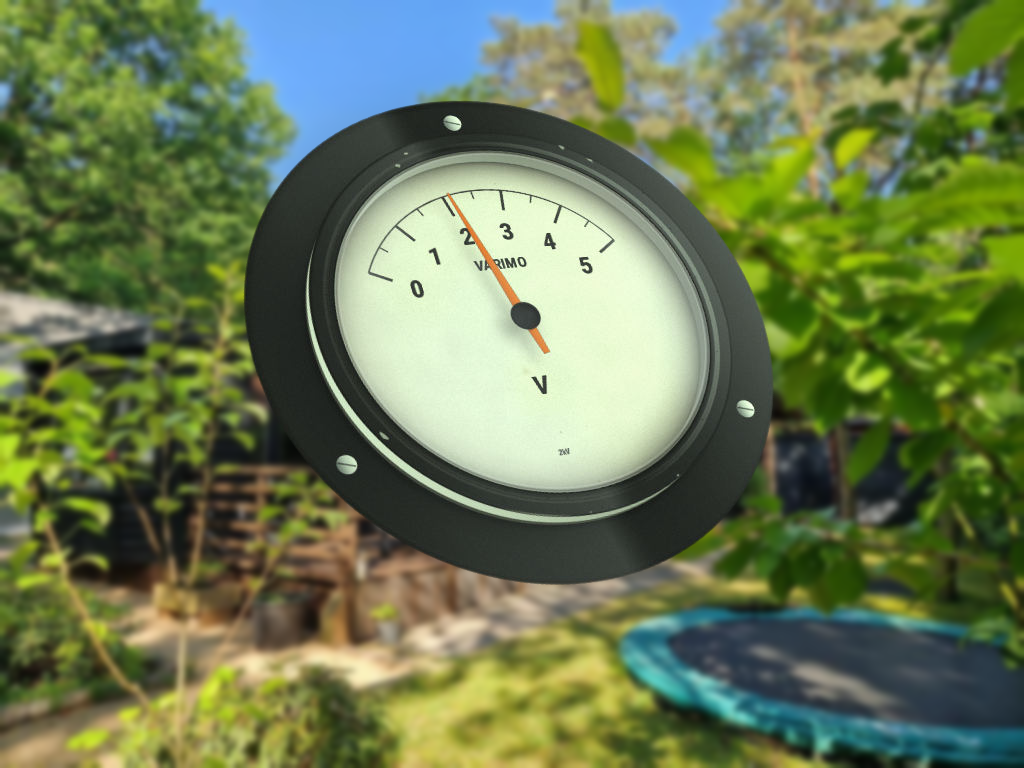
2 V
